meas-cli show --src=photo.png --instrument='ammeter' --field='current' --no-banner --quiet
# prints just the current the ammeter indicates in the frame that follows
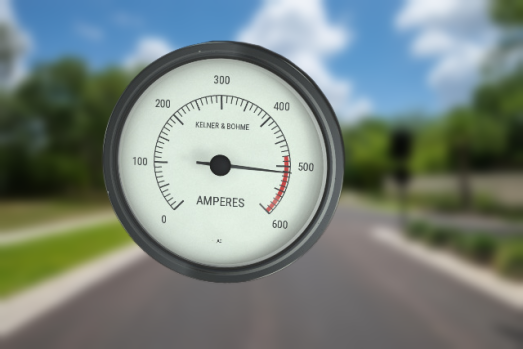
510 A
